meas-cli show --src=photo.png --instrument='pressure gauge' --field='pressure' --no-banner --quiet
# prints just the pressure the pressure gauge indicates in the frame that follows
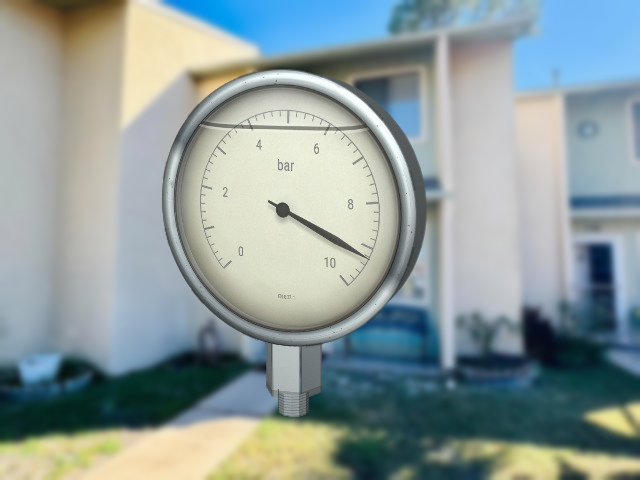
9.2 bar
